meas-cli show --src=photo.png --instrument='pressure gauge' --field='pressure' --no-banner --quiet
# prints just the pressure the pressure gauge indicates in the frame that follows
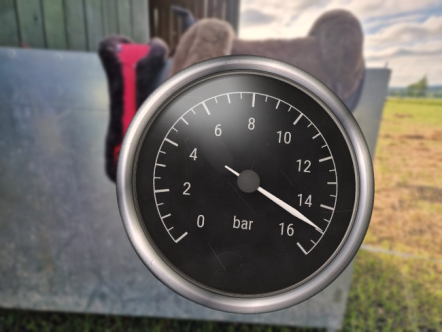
15 bar
